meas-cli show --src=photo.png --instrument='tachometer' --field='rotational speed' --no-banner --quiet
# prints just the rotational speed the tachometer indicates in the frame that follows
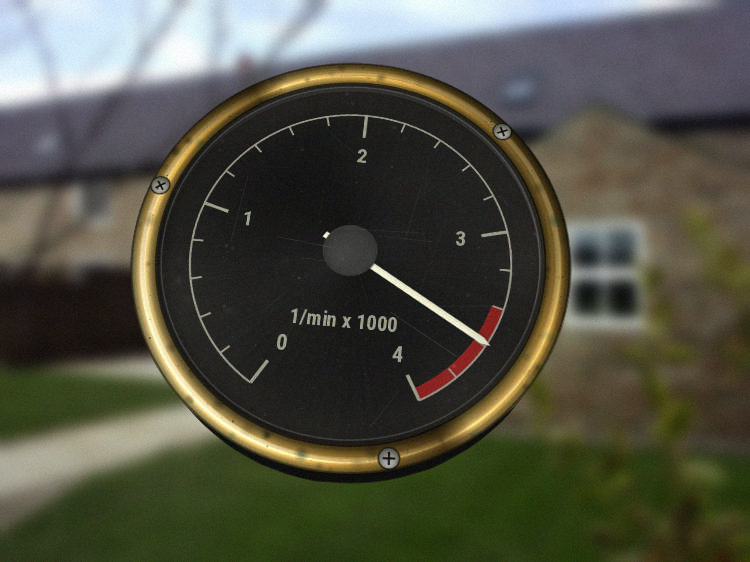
3600 rpm
